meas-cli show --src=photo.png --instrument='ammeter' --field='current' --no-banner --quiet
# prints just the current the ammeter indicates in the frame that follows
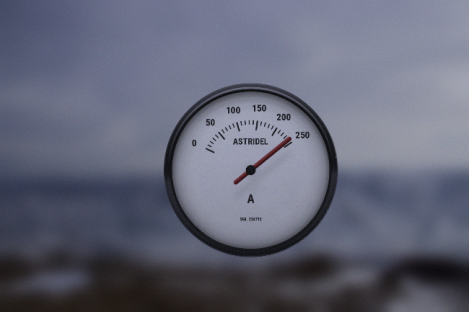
240 A
